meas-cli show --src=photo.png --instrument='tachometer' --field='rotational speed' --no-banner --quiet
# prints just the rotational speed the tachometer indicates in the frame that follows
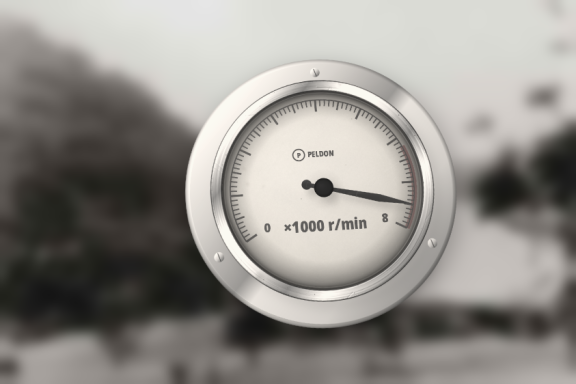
7500 rpm
